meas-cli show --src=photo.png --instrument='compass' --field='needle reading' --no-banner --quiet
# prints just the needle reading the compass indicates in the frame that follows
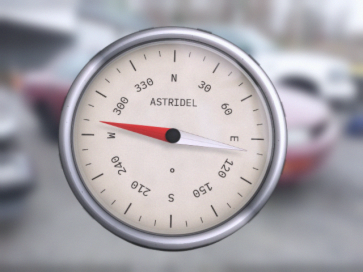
280 °
